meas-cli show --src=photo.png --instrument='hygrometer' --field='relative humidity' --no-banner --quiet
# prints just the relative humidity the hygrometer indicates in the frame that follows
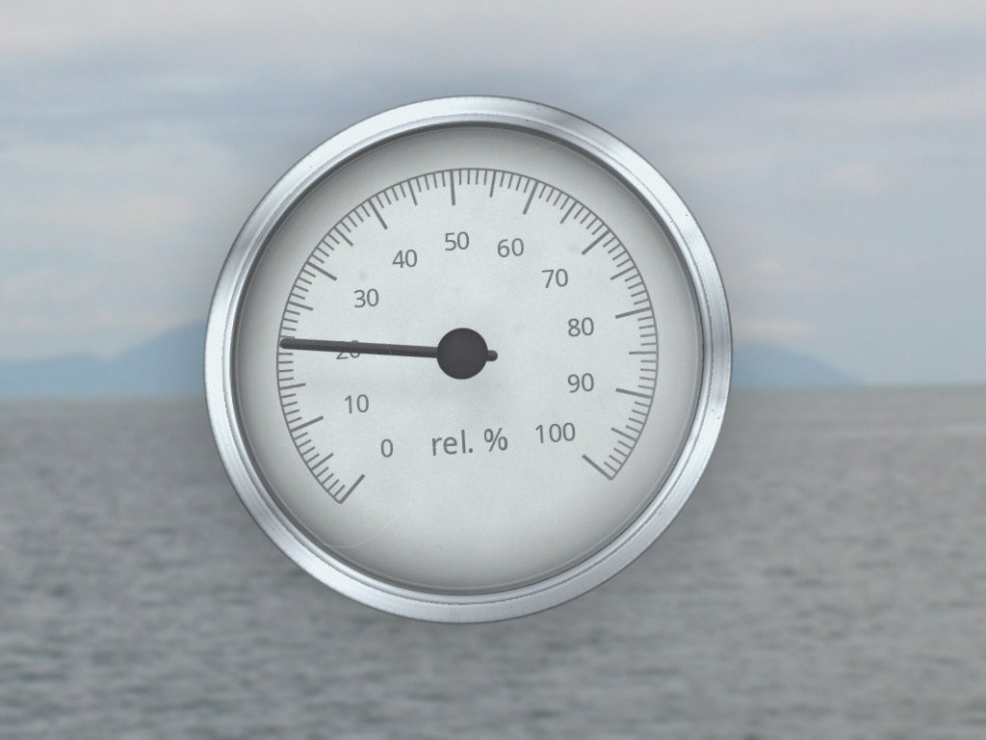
20 %
